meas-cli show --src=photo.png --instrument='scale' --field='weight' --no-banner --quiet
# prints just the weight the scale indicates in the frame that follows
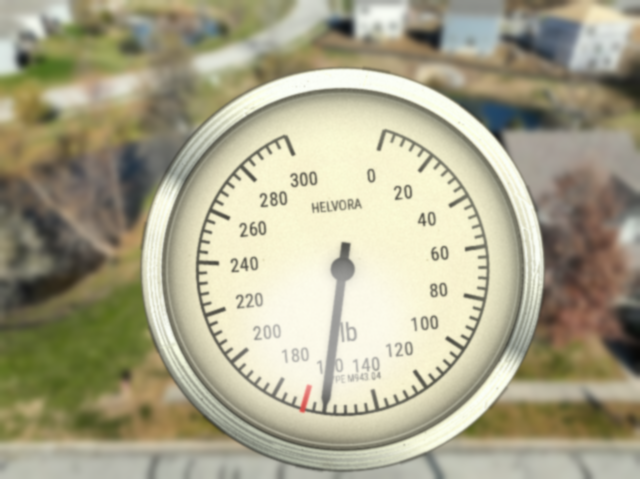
160 lb
